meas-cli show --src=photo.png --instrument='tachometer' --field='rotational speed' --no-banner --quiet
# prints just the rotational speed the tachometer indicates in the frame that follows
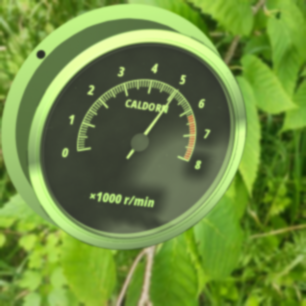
5000 rpm
